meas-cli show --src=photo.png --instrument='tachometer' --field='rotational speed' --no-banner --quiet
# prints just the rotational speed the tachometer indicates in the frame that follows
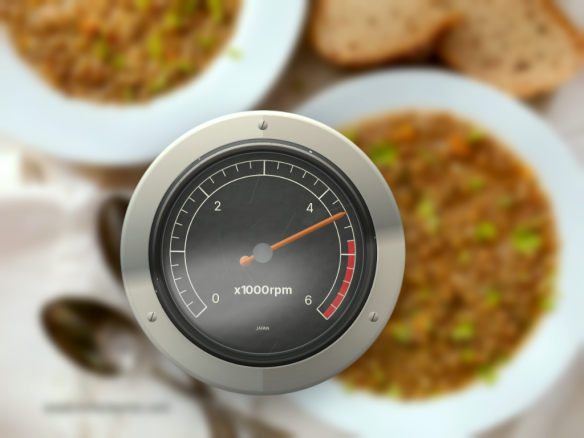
4400 rpm
